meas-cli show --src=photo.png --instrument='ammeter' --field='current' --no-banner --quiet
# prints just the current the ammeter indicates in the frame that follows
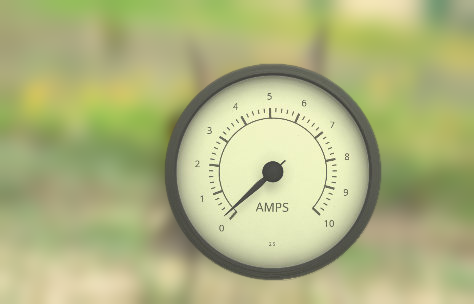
0.2 A
